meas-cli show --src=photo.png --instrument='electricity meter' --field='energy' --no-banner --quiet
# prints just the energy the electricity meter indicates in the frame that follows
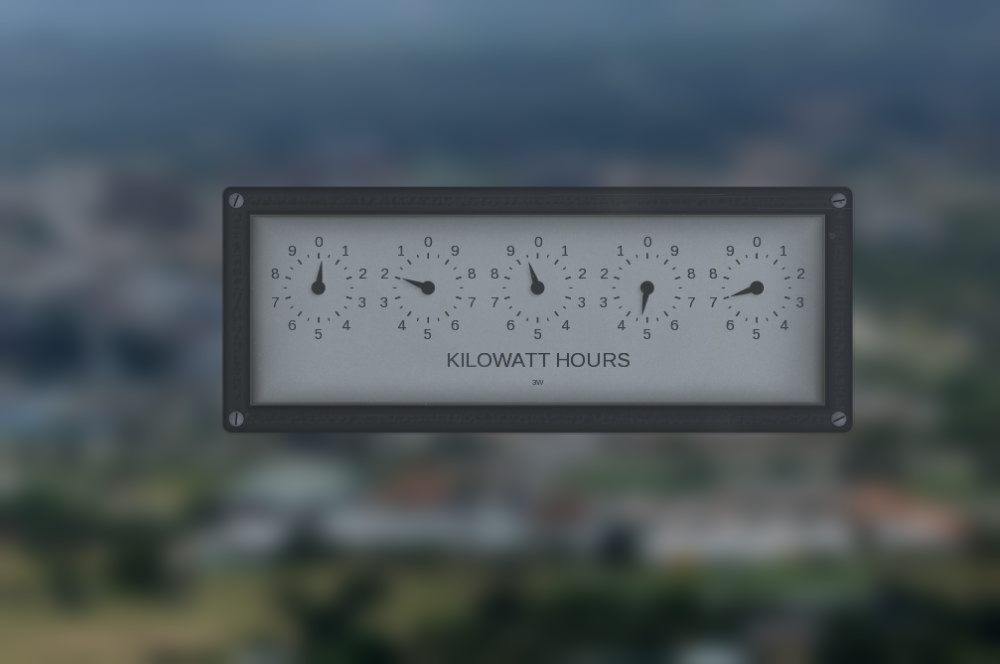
1947 kWh
